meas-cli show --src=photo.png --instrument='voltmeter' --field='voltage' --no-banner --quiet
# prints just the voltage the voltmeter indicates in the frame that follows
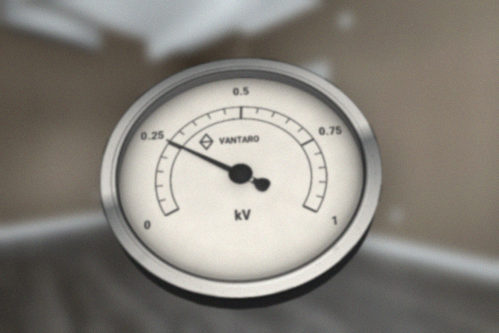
0.25 kV
